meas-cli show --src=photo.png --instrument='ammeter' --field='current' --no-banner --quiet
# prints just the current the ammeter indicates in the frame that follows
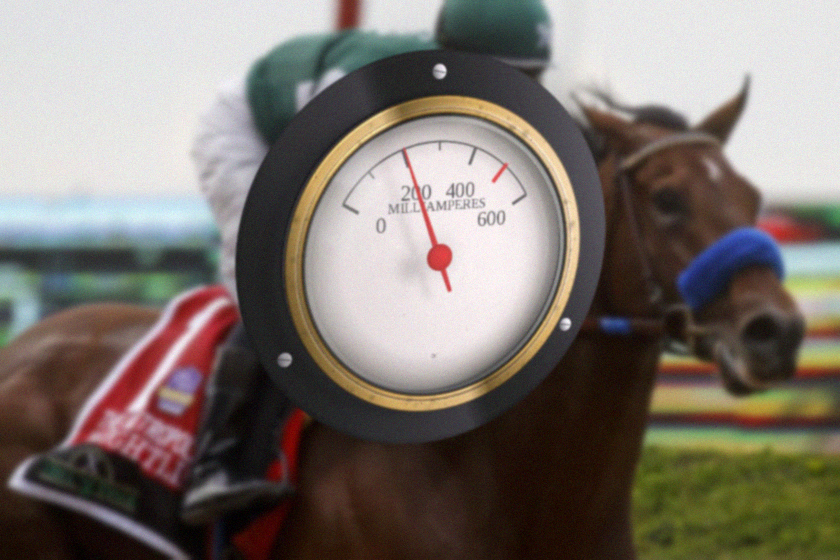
200 mA
